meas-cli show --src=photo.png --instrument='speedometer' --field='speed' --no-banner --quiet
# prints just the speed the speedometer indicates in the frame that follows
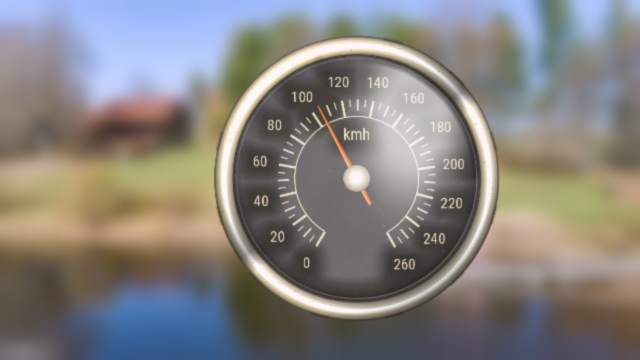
105 km/h
